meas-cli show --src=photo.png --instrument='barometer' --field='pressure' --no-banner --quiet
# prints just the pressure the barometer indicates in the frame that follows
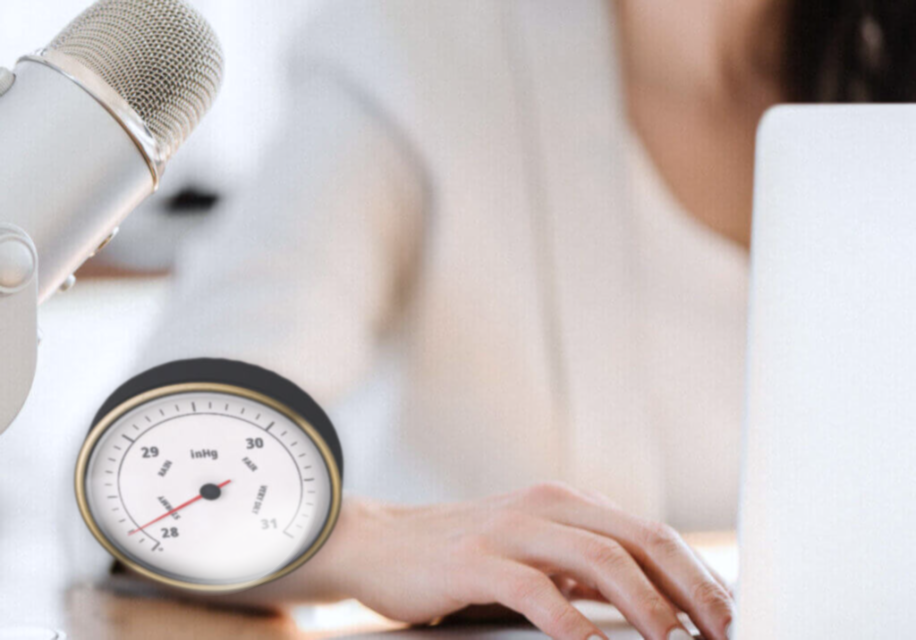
28.2 inHg
